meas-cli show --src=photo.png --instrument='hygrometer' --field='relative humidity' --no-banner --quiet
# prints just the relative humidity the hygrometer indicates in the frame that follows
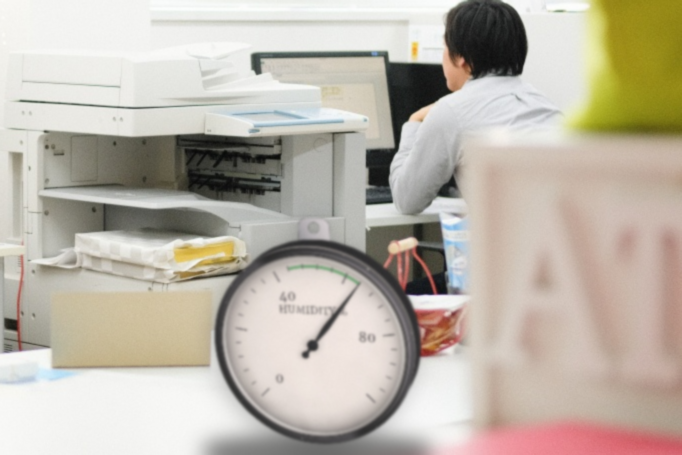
64 %
